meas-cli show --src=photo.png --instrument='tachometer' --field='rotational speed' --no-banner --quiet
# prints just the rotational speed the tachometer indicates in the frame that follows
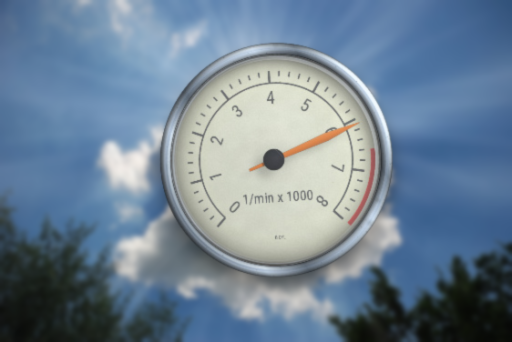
6100 rpm
